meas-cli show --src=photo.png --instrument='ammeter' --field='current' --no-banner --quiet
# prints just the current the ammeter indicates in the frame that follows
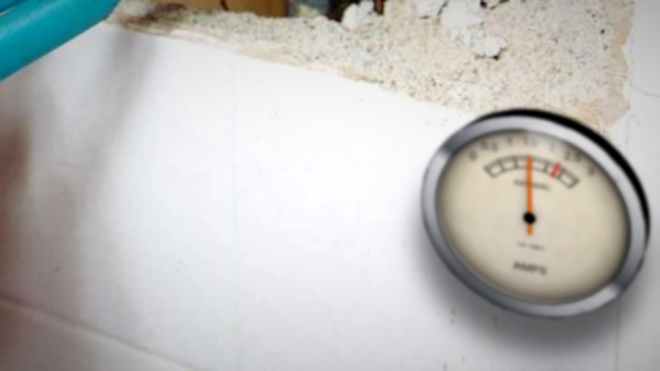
1.5 A
